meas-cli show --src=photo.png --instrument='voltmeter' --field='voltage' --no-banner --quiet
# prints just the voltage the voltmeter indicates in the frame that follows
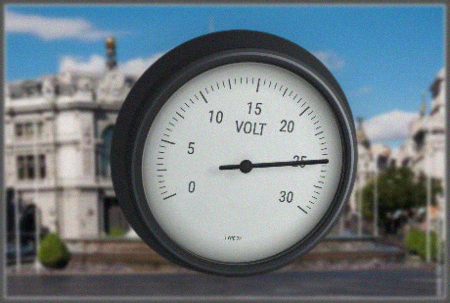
25 V
